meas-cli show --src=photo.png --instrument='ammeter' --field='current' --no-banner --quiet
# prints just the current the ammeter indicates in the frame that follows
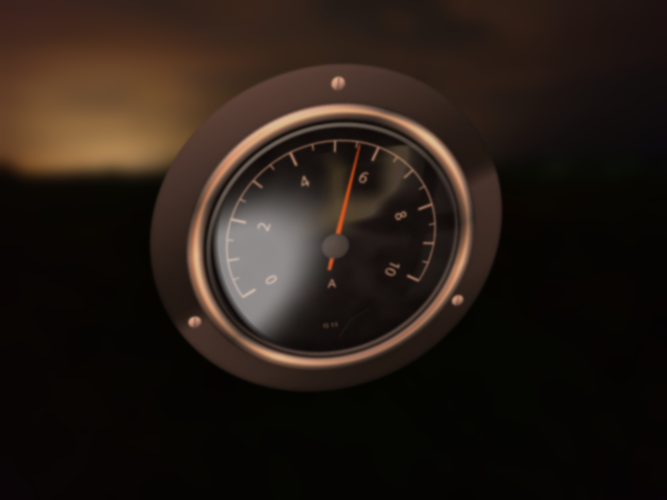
5.5 A
